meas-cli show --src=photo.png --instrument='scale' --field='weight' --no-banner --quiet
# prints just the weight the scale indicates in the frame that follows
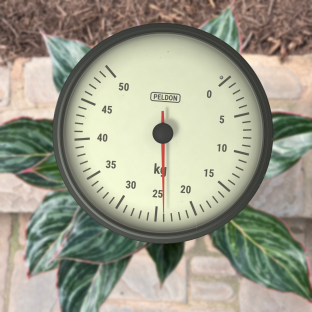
24 kg
